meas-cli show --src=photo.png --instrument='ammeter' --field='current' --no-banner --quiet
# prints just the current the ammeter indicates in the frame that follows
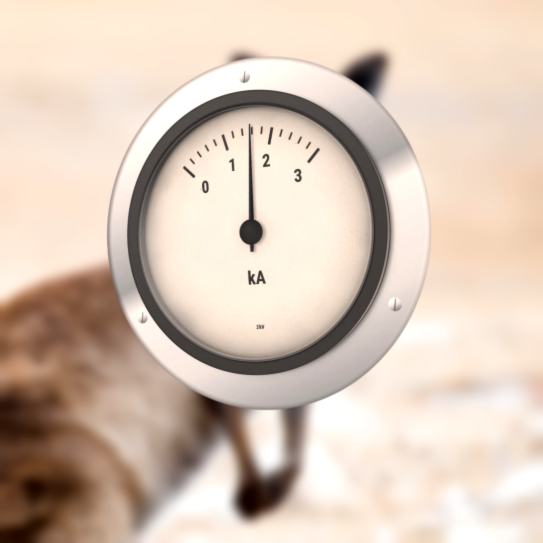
1.6 kA
